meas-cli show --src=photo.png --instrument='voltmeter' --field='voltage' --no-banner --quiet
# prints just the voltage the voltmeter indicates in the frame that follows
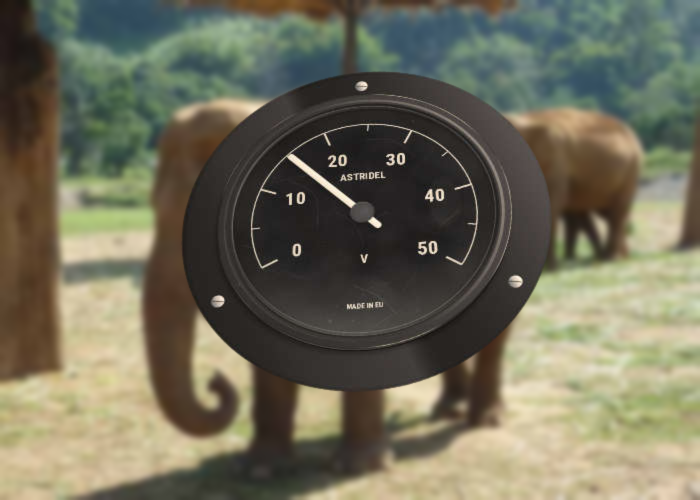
15 V
